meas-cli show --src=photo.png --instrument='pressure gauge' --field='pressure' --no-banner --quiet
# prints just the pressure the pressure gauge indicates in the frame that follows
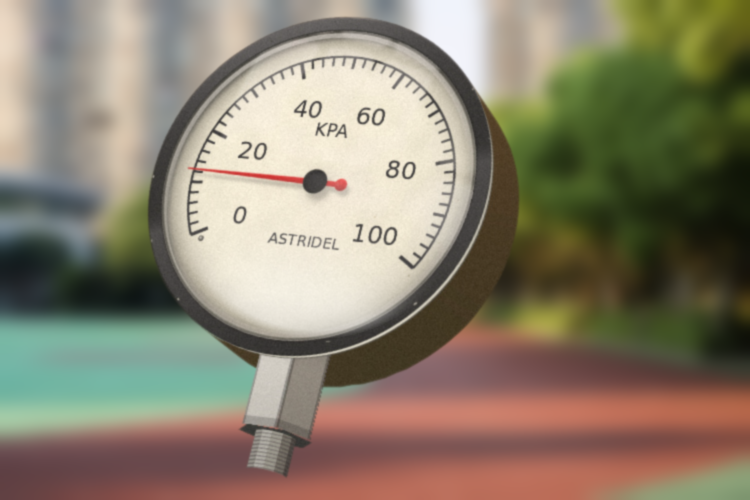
12 kPa
